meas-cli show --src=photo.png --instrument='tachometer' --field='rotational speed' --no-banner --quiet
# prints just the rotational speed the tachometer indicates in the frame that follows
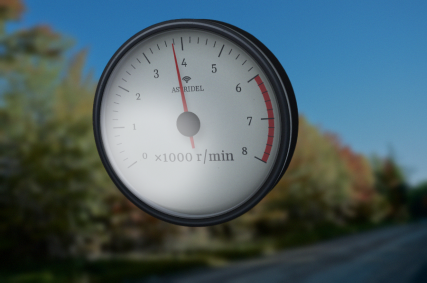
3800 rpm
